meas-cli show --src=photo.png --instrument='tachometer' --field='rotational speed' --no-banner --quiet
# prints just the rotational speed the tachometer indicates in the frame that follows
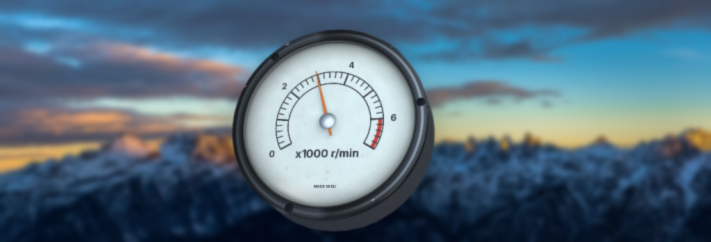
3000 rpm
